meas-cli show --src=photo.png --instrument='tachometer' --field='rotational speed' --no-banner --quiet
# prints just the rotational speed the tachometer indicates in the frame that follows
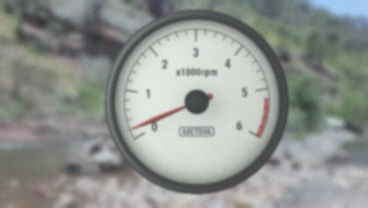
200 rpm
